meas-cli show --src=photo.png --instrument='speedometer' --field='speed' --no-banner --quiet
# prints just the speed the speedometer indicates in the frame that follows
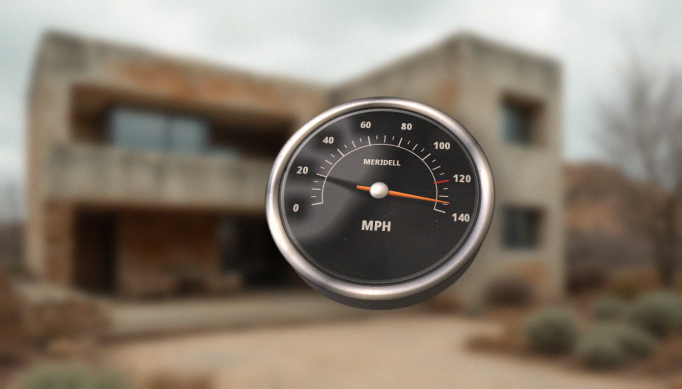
135 mph
